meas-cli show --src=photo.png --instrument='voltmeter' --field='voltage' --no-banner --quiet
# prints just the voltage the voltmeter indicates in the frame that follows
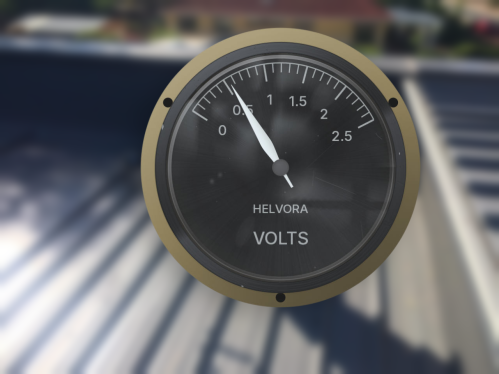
0.55 V
